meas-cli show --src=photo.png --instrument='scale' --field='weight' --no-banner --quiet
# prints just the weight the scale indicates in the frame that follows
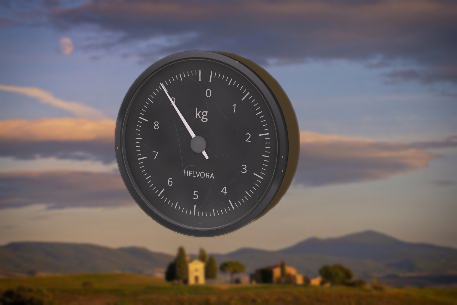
9 kg
